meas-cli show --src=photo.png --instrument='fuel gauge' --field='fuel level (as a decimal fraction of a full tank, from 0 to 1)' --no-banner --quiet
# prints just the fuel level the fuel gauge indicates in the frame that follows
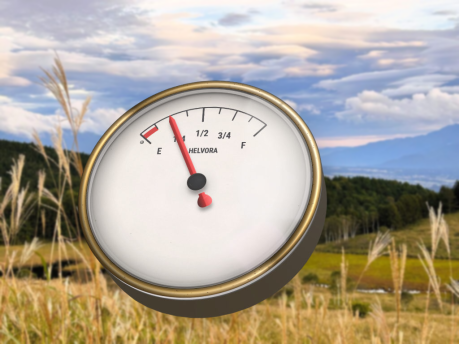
0.25
